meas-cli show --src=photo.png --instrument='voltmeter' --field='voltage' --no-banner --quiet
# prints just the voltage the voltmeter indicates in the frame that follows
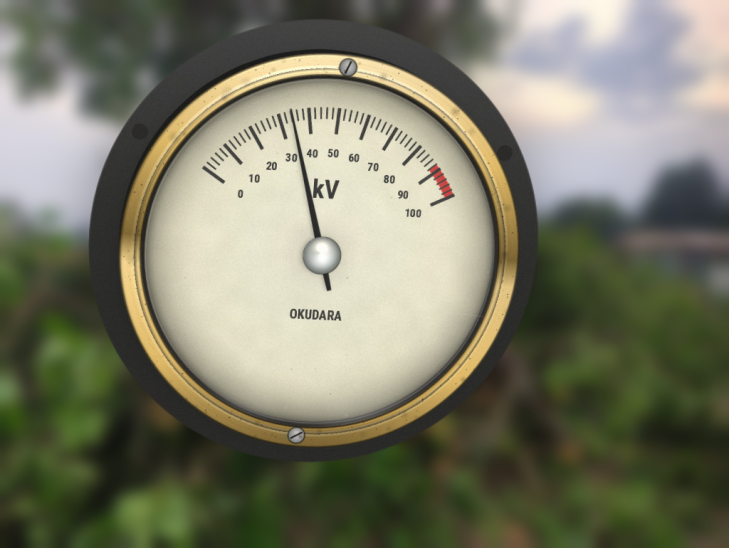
34 kV
